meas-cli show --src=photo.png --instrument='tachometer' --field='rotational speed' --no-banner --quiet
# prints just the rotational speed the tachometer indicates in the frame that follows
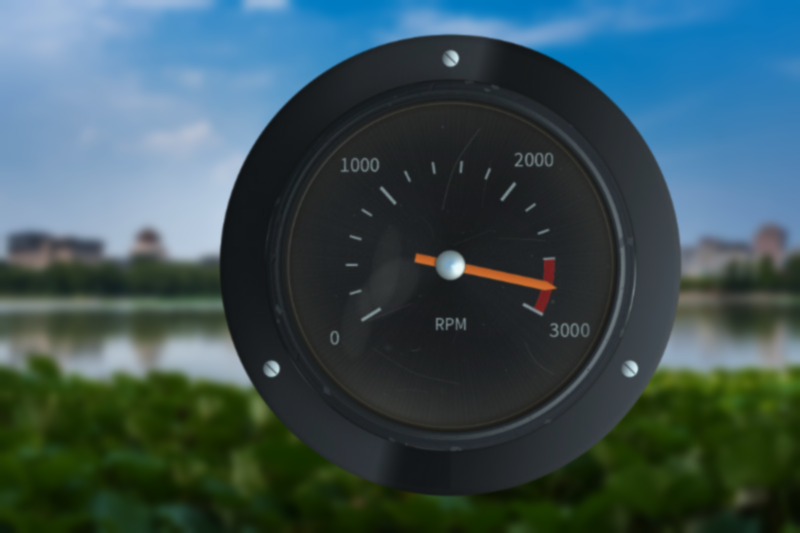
2800 rpm
